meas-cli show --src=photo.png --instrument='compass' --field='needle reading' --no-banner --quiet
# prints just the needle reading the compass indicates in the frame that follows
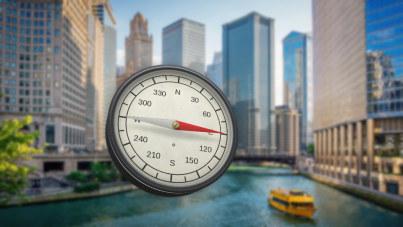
90 °
